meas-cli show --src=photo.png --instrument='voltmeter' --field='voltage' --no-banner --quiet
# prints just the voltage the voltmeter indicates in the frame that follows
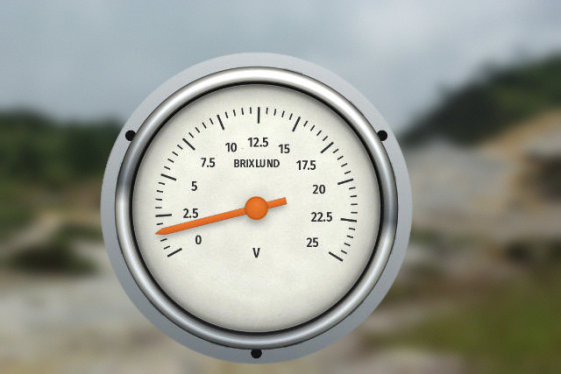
1.5 V
